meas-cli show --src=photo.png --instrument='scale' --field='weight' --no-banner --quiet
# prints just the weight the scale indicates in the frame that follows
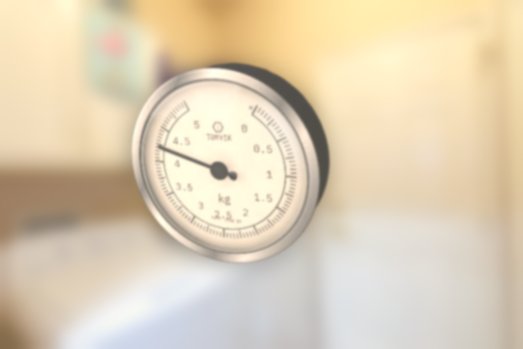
4.25 kg
